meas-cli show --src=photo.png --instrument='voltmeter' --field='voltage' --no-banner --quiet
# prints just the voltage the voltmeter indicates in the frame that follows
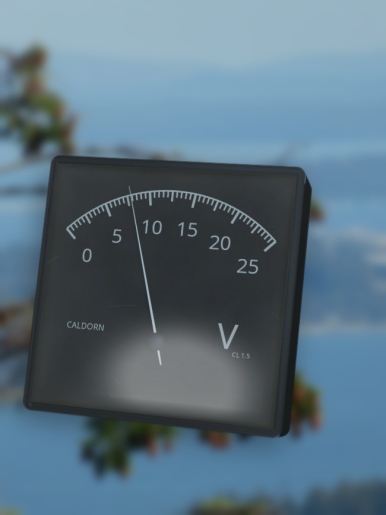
8 V
